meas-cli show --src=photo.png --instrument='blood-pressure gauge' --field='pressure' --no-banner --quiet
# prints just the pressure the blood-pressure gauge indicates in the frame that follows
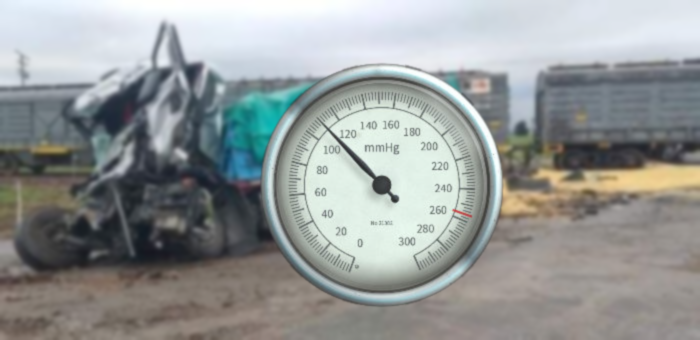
110 mmHg
